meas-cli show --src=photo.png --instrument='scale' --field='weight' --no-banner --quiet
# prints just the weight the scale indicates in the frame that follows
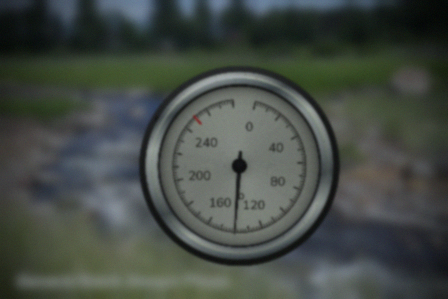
140 lb
